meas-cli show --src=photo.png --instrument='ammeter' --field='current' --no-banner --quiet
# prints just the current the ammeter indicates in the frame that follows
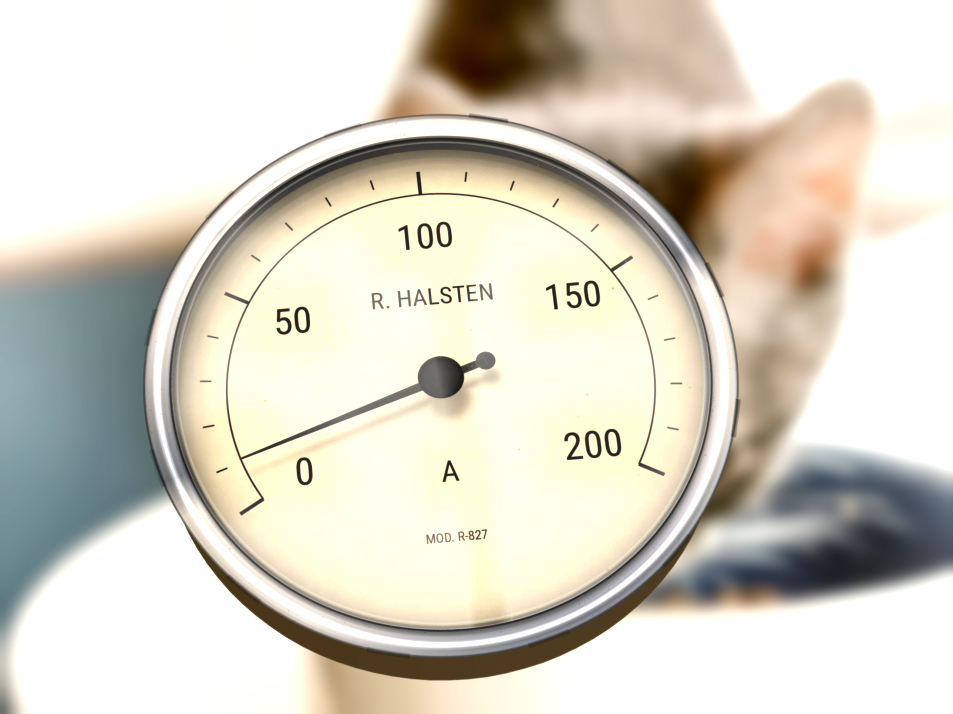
10 A
